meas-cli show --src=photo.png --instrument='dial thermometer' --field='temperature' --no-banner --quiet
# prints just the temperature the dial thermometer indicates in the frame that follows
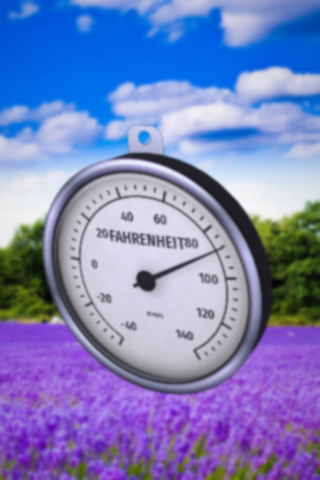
88 °F
